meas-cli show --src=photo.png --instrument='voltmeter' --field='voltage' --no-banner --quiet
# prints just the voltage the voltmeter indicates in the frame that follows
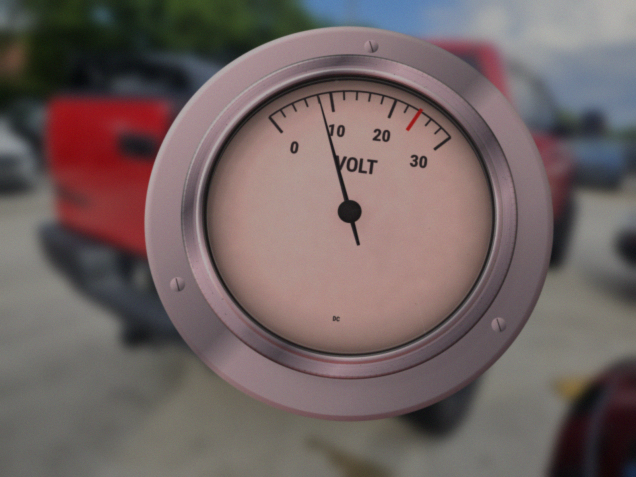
8 V
